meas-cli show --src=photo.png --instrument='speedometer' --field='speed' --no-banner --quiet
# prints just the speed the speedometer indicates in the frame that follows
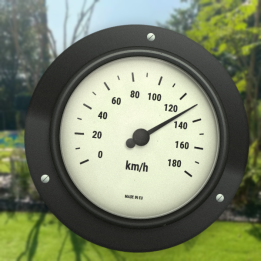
130 km/h
